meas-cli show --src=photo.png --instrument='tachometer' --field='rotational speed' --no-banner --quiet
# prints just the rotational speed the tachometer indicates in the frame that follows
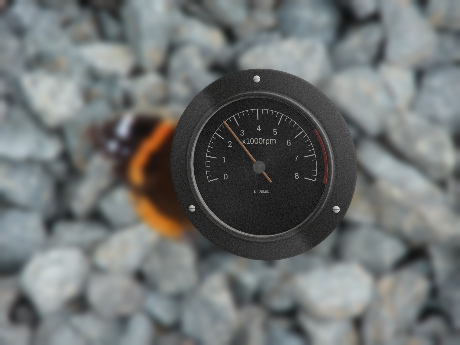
2600 rpm
